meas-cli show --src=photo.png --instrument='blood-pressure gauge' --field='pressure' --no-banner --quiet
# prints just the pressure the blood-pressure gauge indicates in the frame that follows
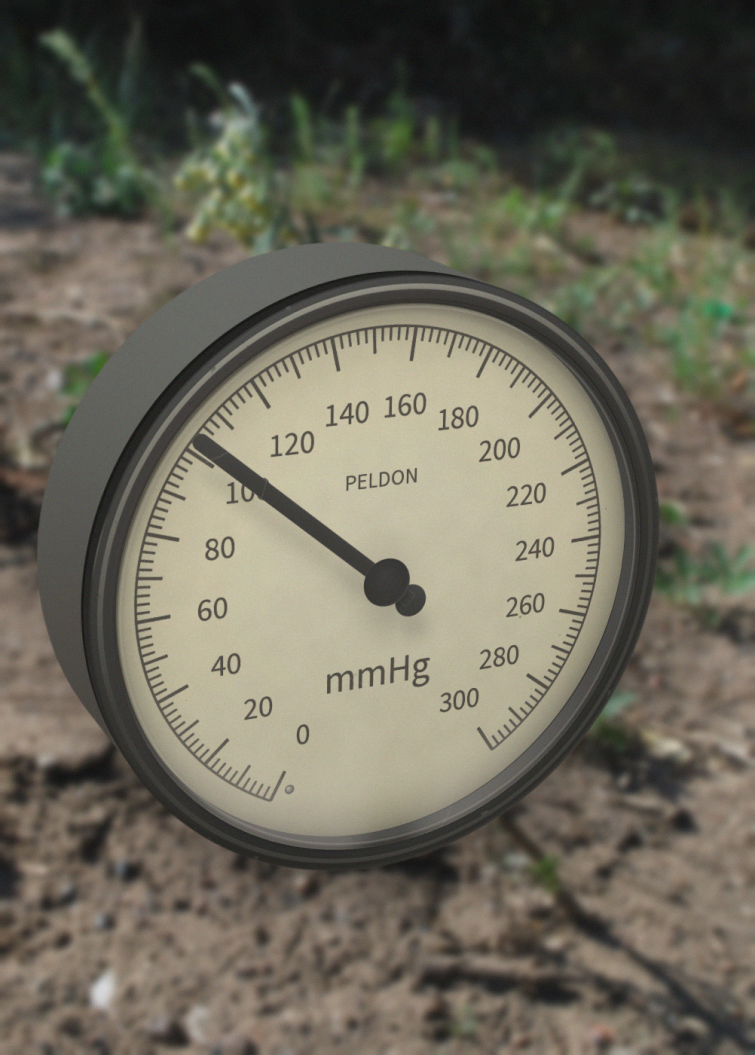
103 mmHg
